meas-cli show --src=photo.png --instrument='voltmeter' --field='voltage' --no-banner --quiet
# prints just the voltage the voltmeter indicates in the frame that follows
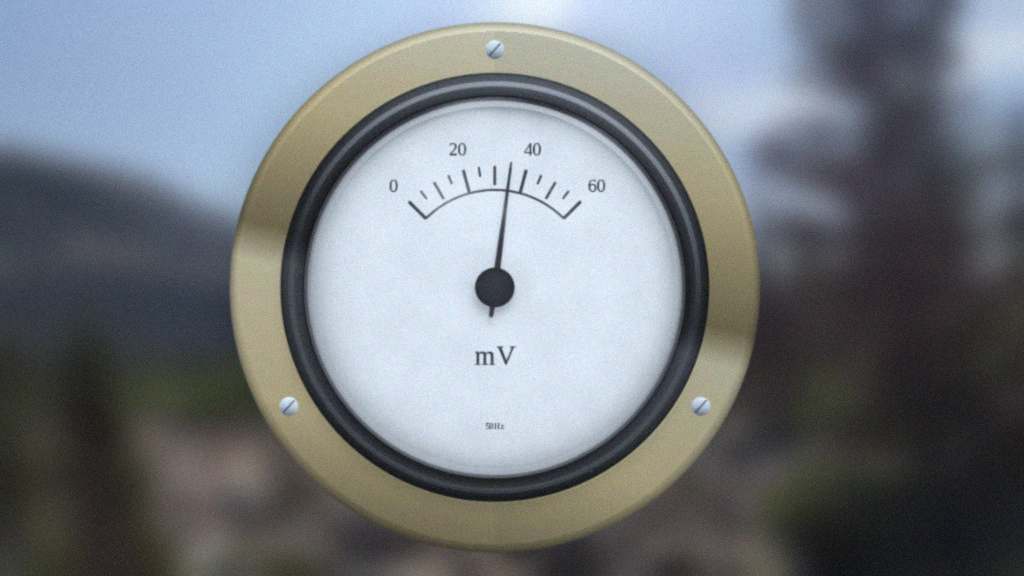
35 mV
